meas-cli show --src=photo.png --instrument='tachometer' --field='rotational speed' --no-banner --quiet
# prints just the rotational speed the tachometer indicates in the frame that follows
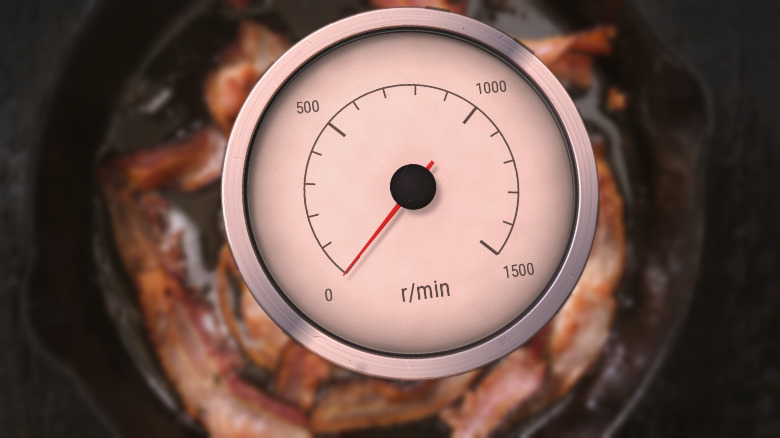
0 rpm
